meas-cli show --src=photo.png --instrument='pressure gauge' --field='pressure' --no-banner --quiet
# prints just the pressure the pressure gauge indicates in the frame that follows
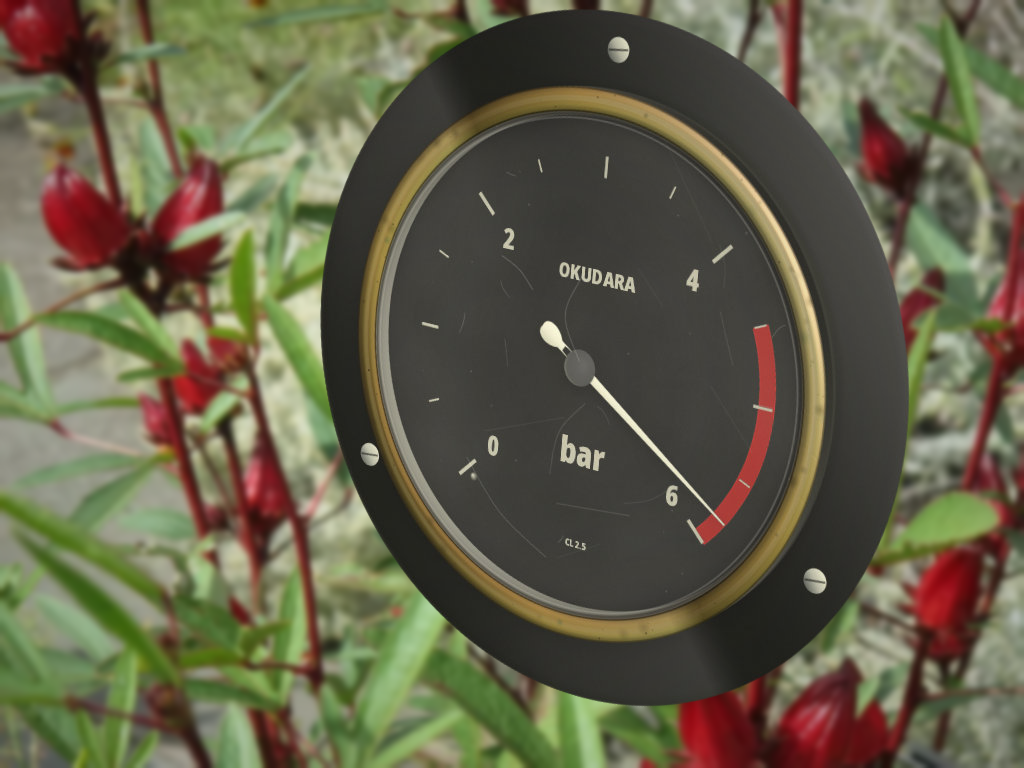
5.75 bar
